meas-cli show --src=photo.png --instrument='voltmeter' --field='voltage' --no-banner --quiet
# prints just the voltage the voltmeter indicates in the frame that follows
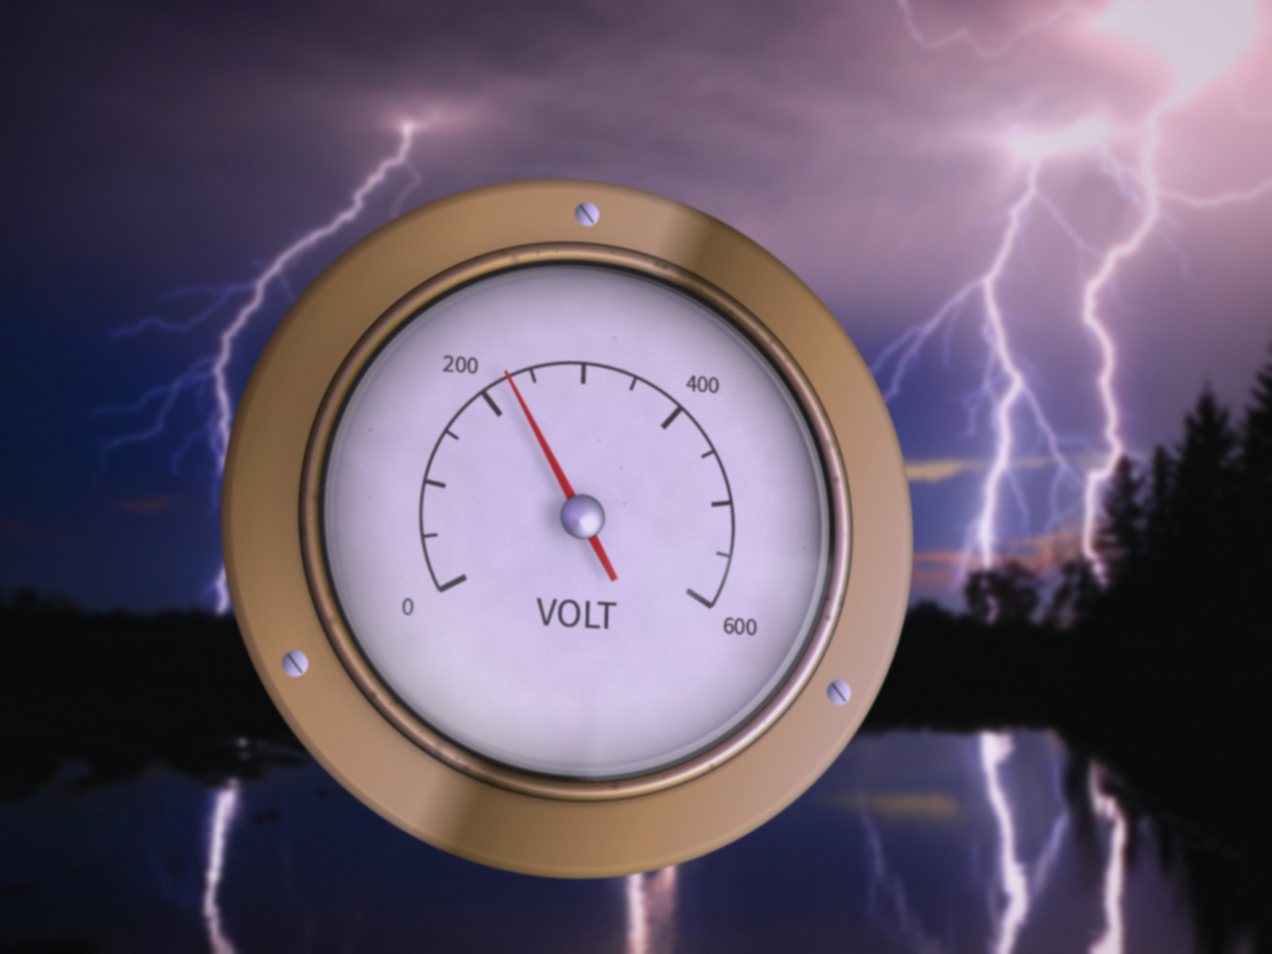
225 V
